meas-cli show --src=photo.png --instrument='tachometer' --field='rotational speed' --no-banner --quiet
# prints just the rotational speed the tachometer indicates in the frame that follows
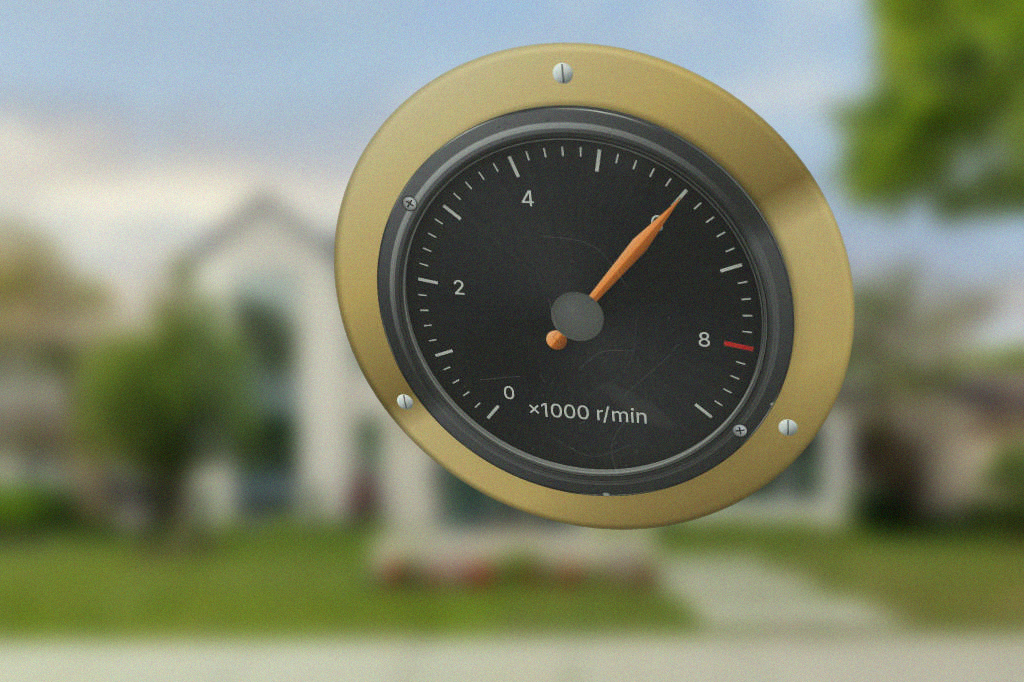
6000 rpm
